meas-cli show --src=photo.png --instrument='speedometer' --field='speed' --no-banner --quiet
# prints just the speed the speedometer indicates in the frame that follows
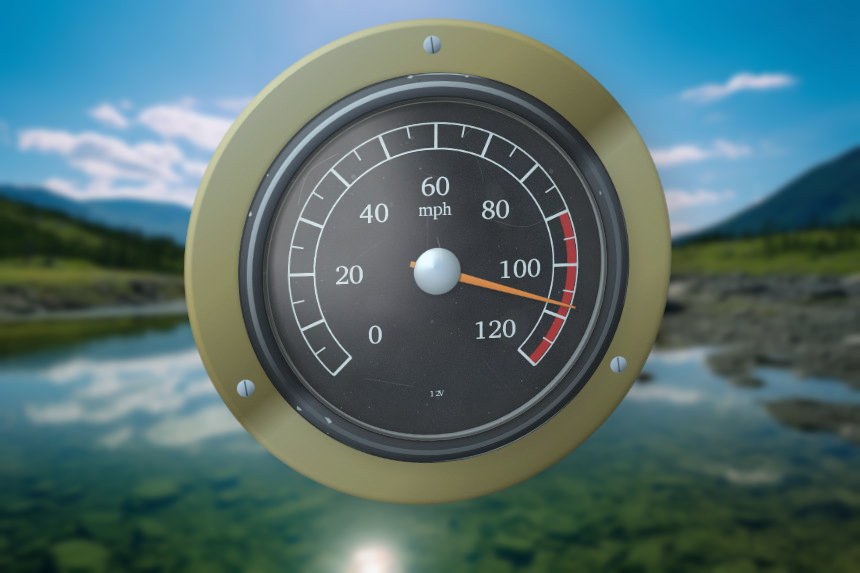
107.5 mph
